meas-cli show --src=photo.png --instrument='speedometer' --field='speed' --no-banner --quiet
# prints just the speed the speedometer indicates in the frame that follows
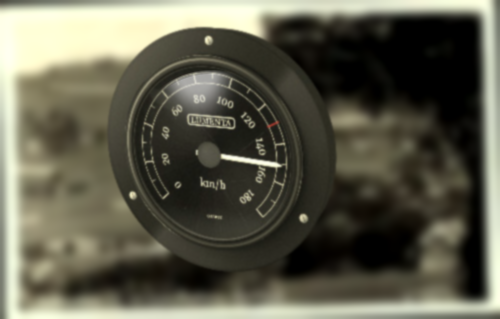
150 km/h
